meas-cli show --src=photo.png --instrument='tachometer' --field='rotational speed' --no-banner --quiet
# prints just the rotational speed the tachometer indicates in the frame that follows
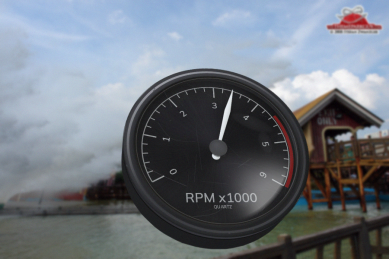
3400 rpm
